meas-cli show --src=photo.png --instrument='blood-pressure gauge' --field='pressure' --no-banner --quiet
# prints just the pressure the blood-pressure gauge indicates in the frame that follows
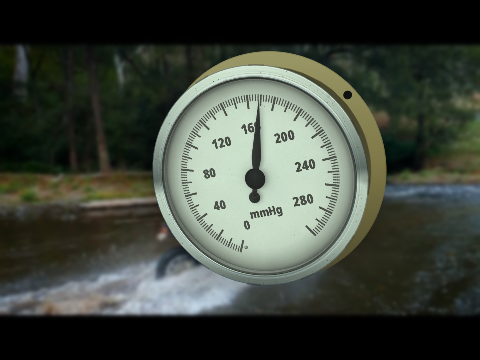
170 mmHg
